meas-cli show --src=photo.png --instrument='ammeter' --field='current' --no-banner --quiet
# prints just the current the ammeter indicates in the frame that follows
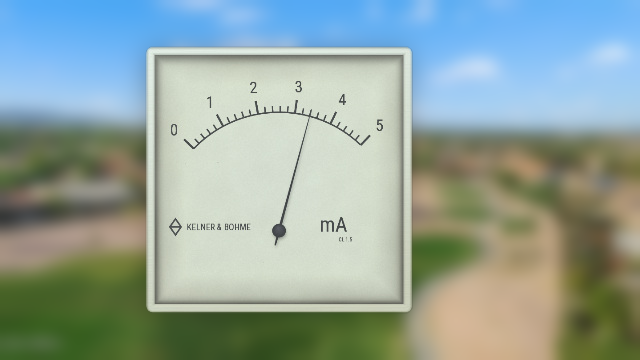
3.4 mA
